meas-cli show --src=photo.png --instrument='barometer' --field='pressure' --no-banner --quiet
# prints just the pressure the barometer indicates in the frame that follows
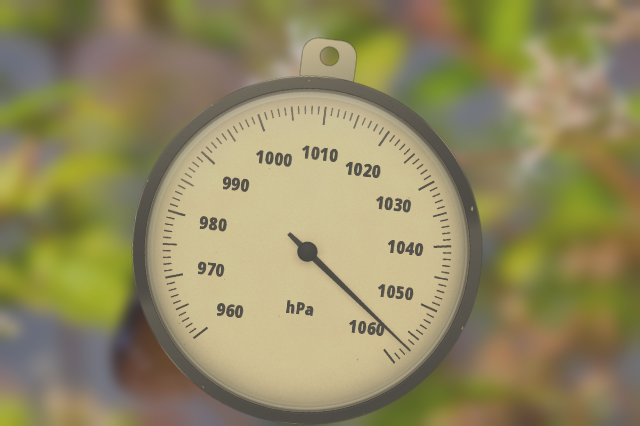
1057 hPa
